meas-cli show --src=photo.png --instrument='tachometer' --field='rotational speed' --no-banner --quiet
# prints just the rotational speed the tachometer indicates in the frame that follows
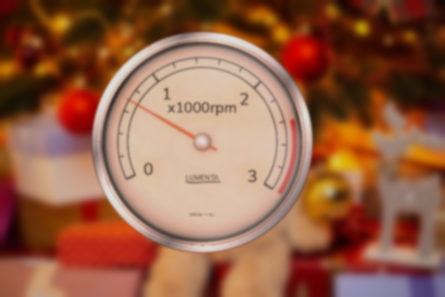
700 rpm
